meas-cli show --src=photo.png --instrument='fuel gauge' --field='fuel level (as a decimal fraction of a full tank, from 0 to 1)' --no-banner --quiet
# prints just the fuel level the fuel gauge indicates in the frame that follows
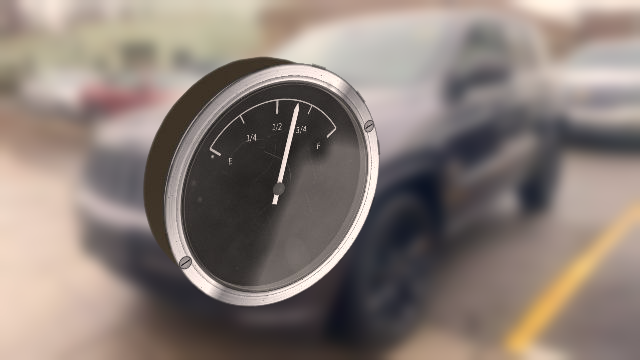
0.625
